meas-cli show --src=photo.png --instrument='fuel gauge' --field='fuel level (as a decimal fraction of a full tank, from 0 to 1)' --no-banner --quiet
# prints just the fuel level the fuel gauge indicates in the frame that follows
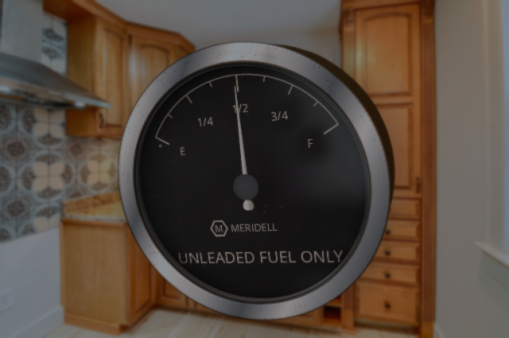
0.5
